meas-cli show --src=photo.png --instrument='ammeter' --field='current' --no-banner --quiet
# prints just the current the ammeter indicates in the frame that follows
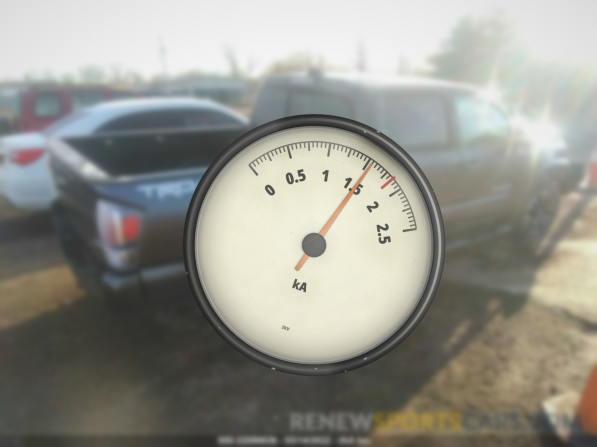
1.55 kA
